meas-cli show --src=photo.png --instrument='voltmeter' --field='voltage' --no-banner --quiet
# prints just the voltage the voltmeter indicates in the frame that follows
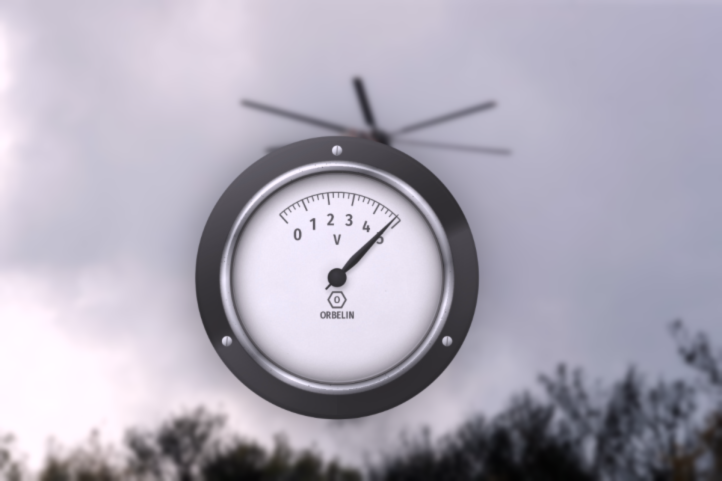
4.8 V
